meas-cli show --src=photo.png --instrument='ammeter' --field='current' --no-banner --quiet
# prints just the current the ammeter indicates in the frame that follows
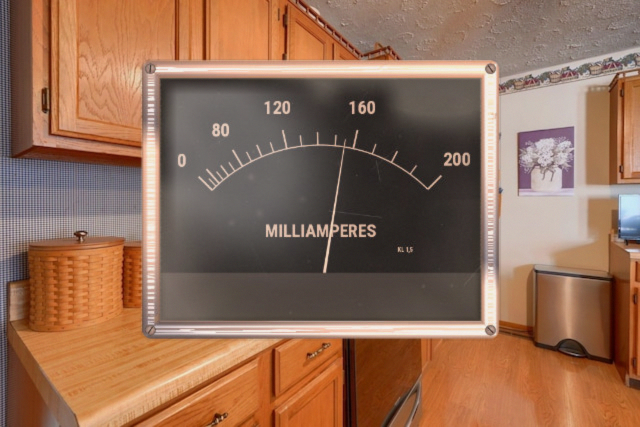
155 mA
